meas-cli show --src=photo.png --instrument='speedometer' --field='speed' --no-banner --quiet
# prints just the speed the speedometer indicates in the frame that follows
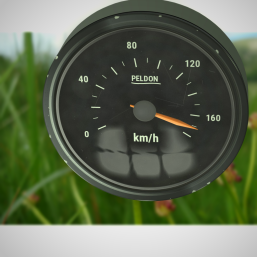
170 km/h
